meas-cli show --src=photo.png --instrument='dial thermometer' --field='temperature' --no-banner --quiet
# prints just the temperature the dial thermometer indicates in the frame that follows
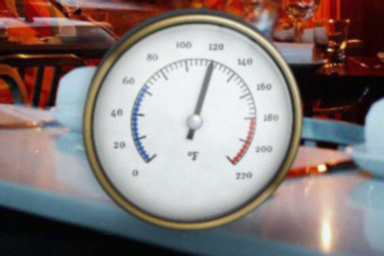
120 °F
